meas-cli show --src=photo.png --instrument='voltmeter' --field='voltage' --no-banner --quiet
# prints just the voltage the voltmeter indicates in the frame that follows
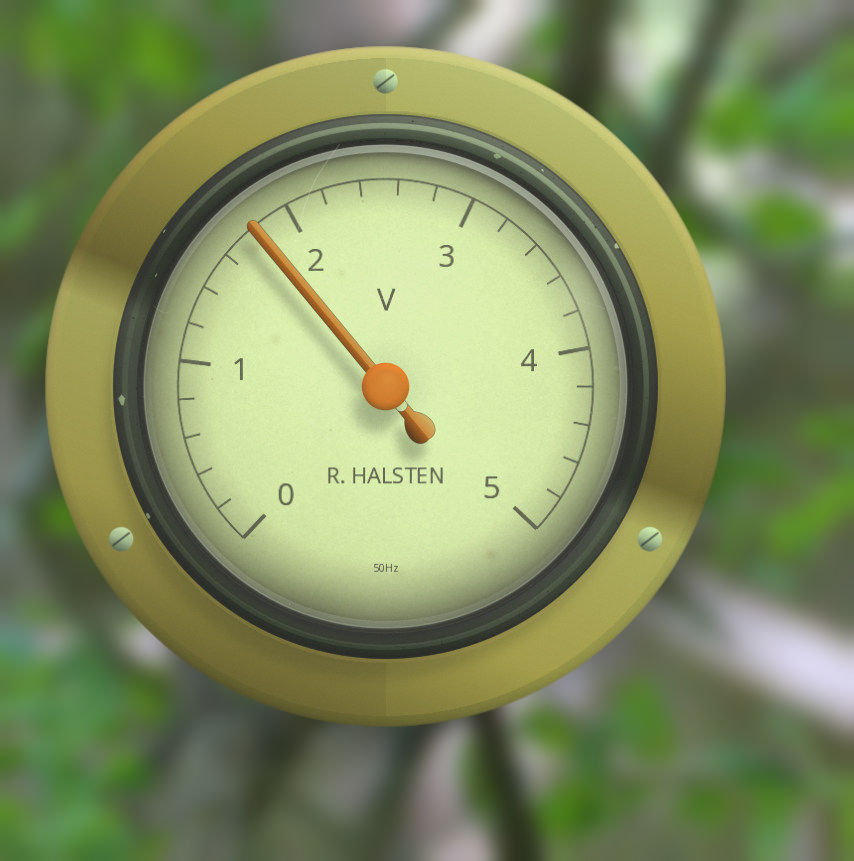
1.8 V
